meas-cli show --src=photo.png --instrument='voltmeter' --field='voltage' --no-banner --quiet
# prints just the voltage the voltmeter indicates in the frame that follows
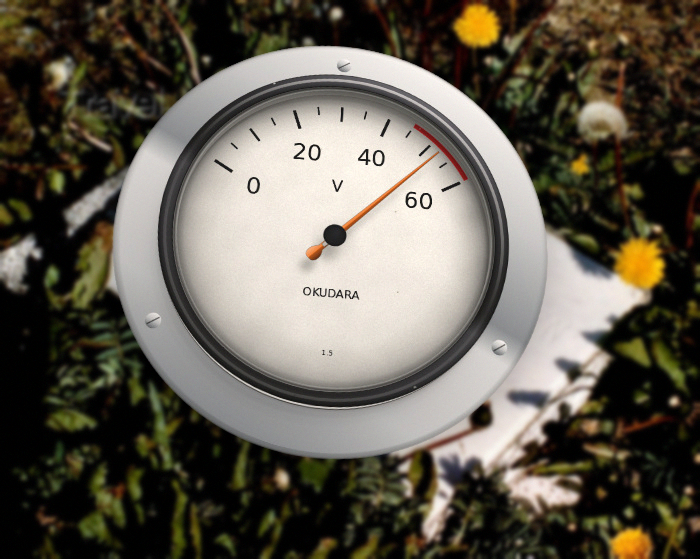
52.5 V
